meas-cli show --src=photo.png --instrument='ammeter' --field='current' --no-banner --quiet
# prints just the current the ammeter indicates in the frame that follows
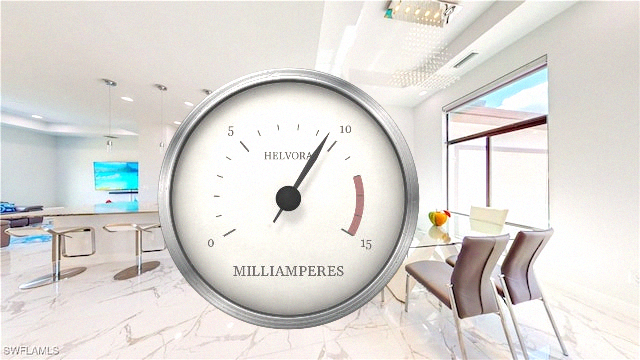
9.5 mA
